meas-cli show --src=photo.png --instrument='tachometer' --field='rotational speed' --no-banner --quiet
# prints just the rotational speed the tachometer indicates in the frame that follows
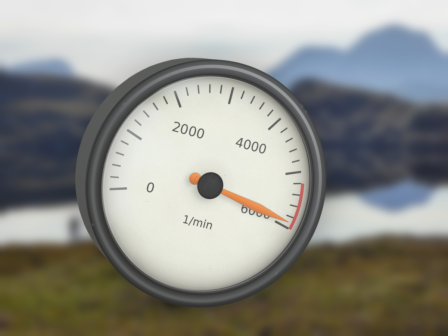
5900 rpm
